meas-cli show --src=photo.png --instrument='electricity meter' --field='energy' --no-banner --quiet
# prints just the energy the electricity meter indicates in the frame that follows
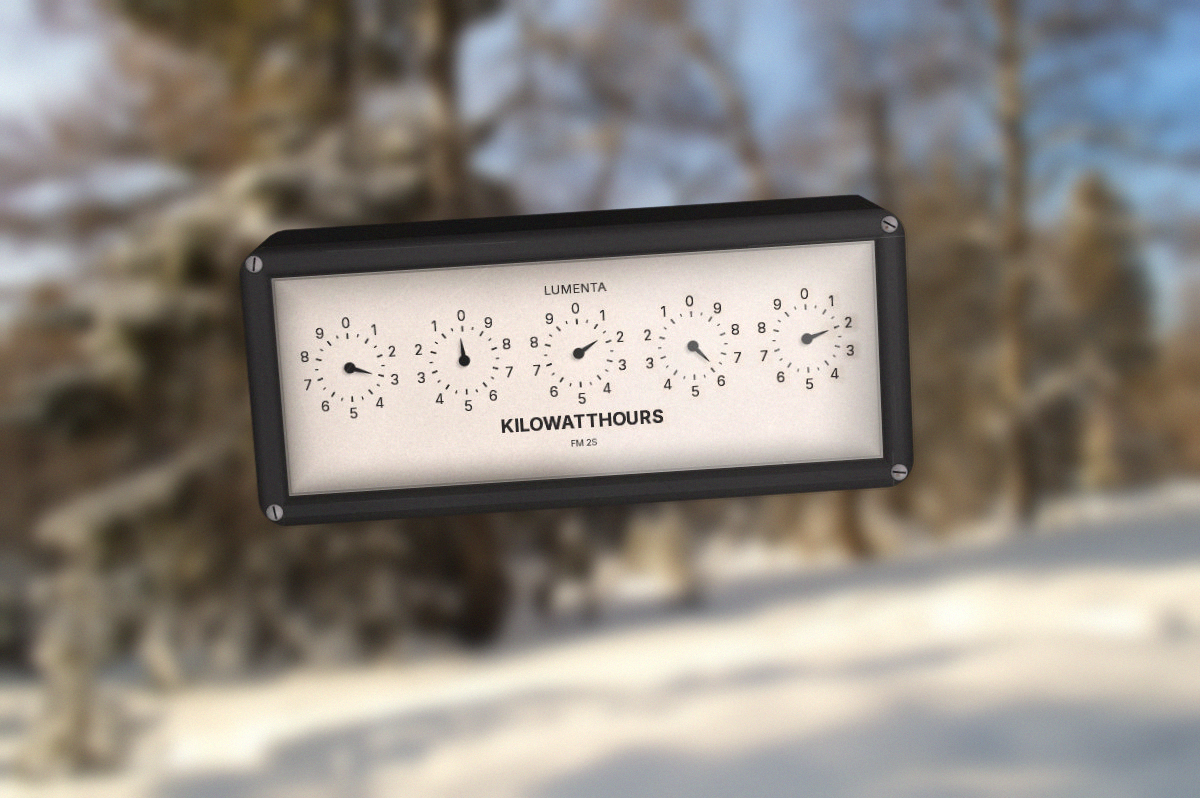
30162 kWh
